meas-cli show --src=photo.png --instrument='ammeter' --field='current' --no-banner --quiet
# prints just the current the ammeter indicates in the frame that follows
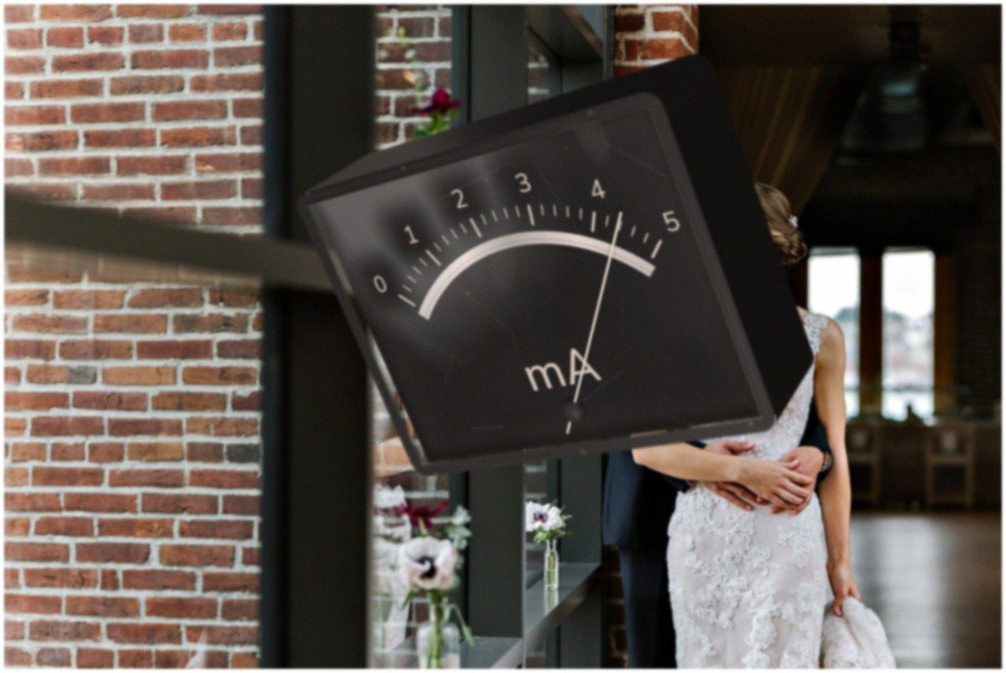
4.4 mA
